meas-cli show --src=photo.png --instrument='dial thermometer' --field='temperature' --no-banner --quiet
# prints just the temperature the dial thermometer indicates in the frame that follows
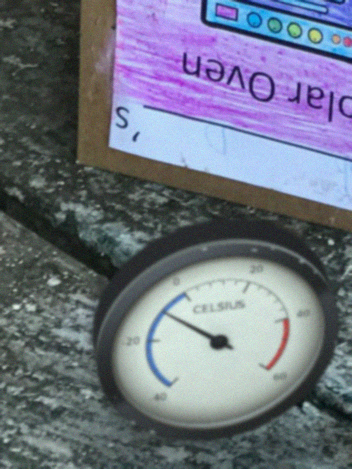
-8 °C
